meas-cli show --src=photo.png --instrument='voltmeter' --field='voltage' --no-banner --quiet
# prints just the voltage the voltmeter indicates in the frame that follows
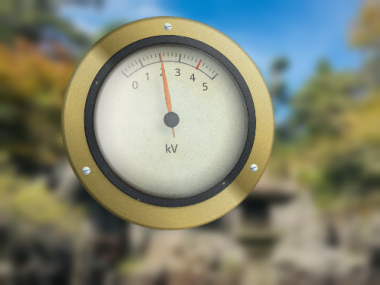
2 kV
